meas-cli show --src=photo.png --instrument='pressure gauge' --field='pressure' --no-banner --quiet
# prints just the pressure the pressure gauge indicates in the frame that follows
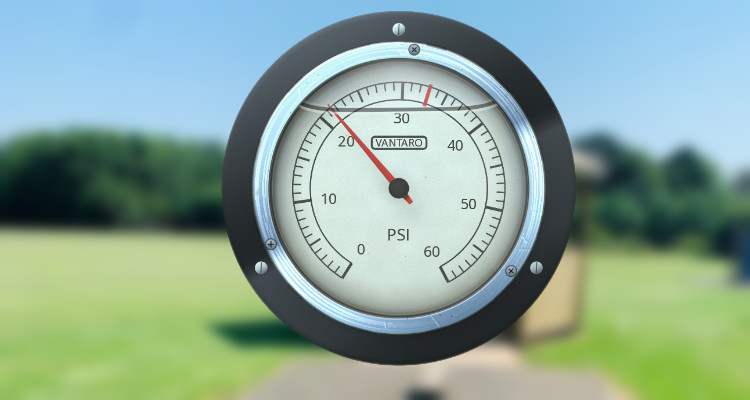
21.5 psi
